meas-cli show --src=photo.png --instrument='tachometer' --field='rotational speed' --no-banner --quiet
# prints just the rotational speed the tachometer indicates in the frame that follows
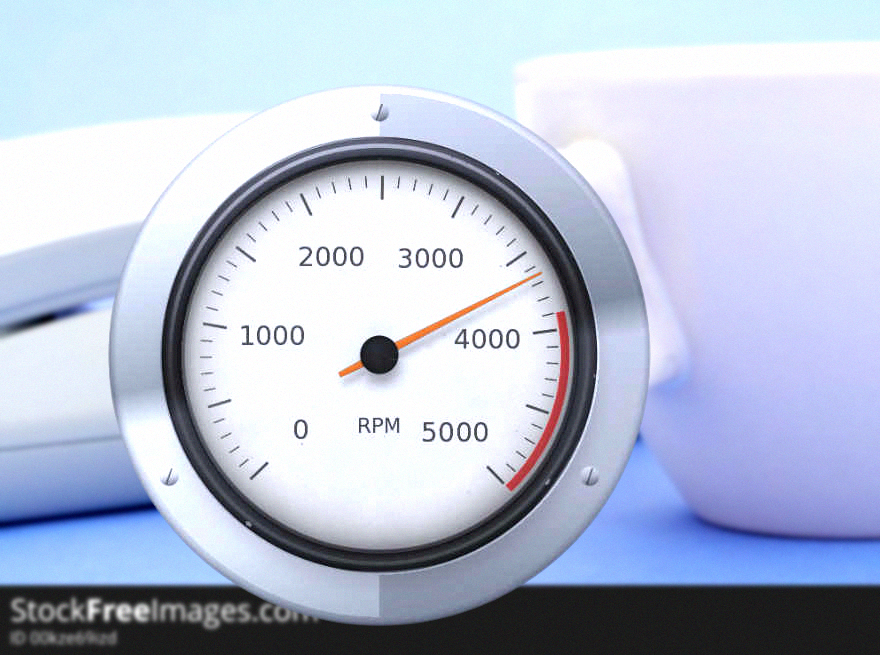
3650 rpm
